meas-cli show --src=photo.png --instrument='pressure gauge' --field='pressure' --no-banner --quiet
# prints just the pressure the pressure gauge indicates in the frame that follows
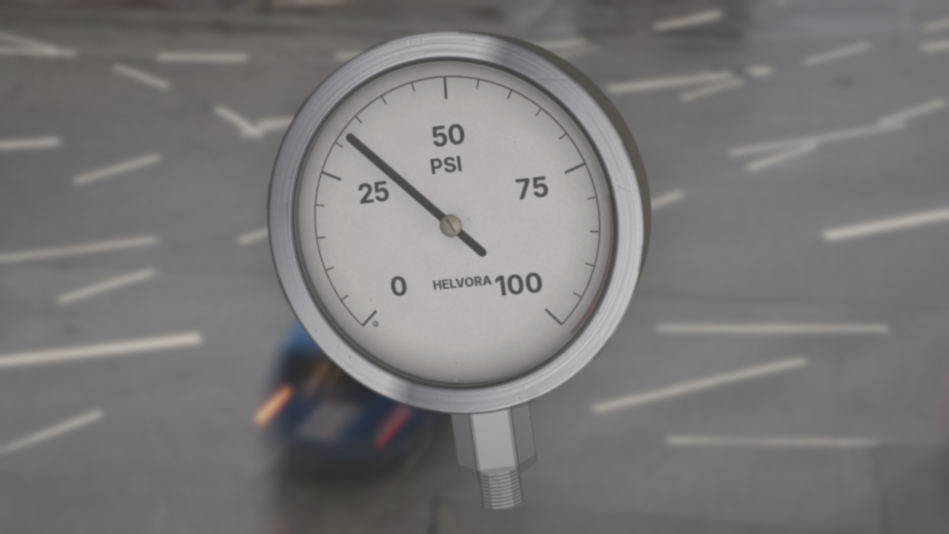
32.5 psi
